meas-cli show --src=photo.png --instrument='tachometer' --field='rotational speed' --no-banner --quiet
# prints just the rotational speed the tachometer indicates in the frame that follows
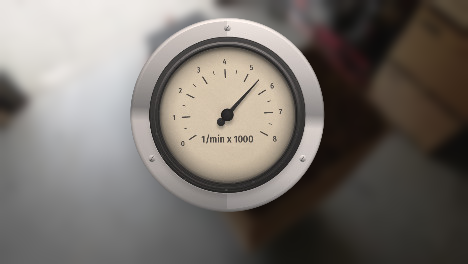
5500 rpm
